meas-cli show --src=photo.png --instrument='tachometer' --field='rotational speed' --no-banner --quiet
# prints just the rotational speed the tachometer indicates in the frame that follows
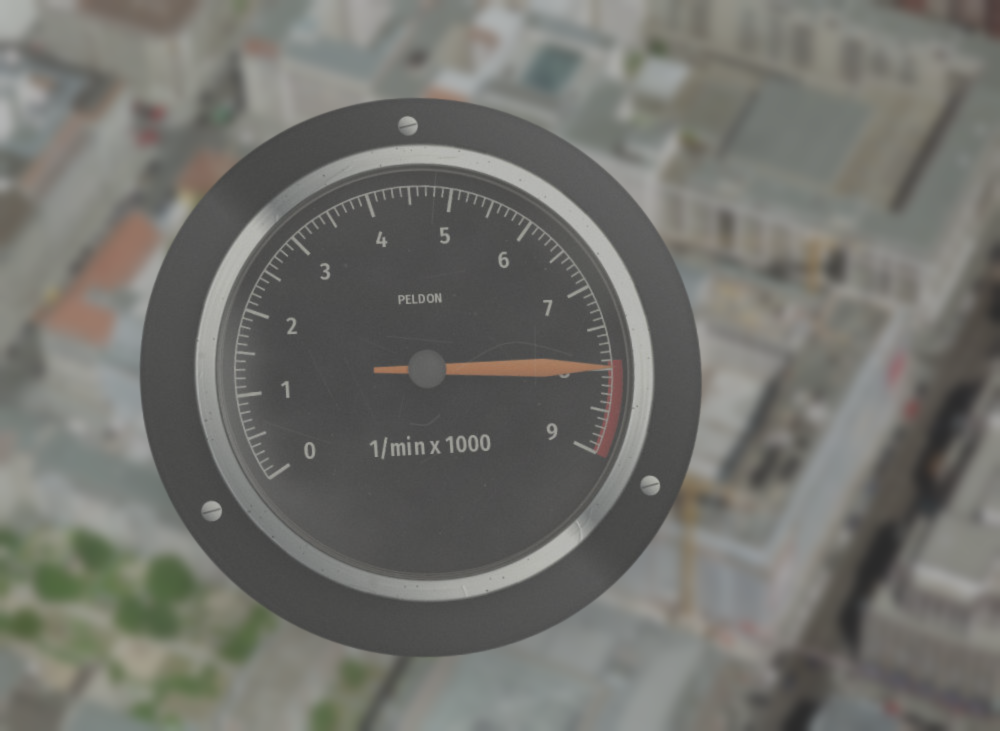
8000 rpm
